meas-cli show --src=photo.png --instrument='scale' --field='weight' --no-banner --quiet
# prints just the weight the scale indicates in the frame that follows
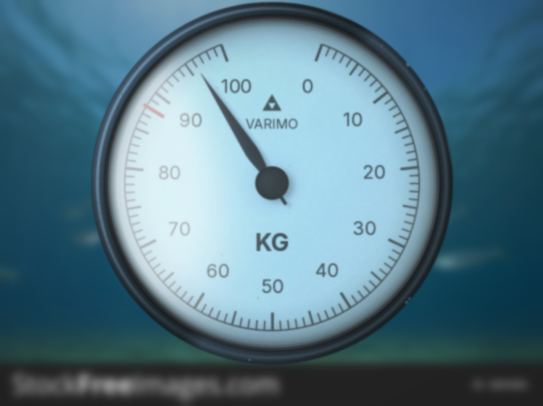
96 kg
